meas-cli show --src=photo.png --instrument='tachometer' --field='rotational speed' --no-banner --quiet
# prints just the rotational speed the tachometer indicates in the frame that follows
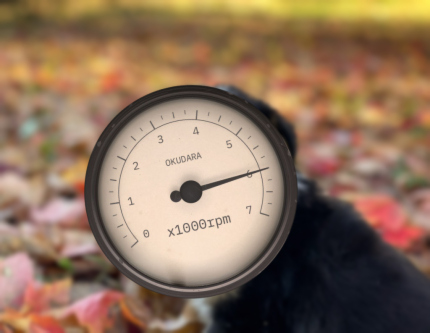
6000 rpm
